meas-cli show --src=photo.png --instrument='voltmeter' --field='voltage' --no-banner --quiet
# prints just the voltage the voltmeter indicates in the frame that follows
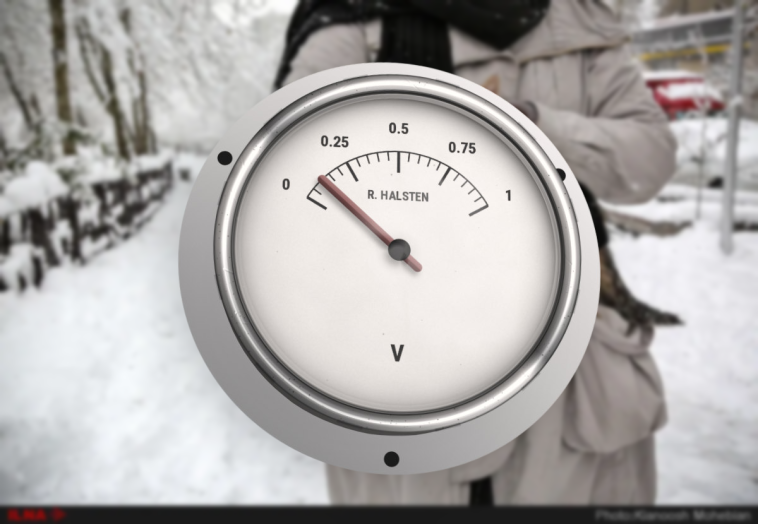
0.1 V
